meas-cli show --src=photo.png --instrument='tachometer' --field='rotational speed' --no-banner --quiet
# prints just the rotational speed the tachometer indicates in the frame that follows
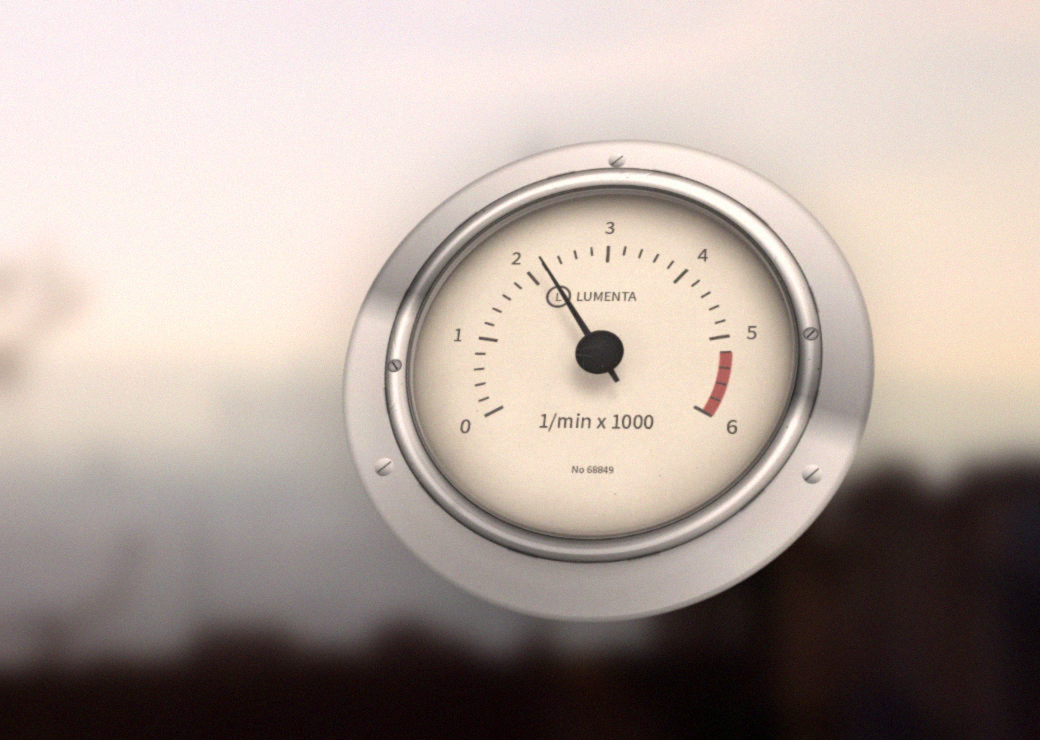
2200 rpm
